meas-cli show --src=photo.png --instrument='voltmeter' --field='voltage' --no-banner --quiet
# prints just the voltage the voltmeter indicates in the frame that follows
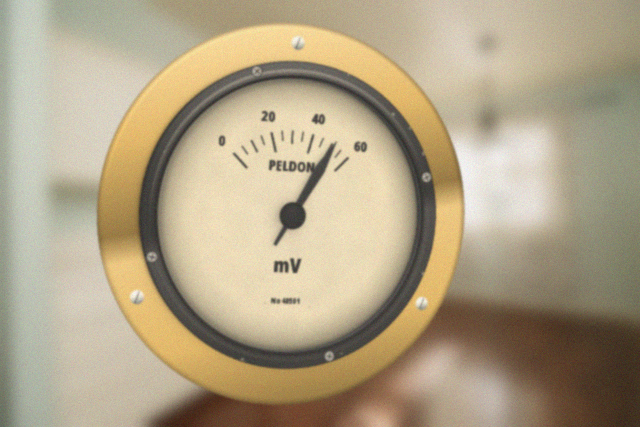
50 mV
